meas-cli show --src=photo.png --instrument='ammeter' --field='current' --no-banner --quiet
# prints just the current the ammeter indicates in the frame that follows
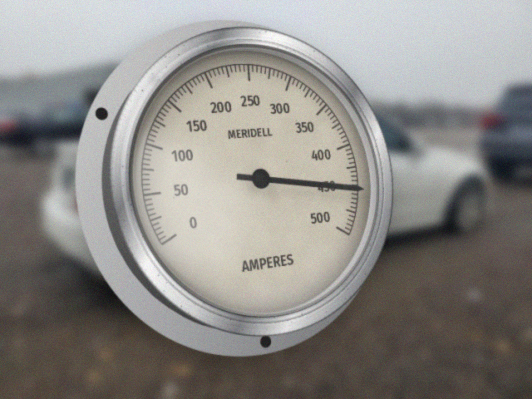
450 A
